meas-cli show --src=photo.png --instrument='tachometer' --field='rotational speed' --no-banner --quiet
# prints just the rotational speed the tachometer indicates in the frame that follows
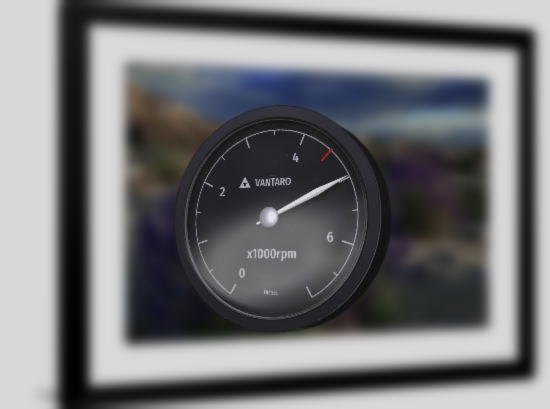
5000 rpm
